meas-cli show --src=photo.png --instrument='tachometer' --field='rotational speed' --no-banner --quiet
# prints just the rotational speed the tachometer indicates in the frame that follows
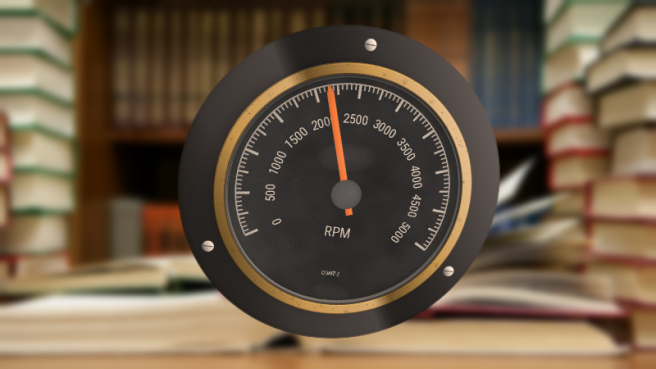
2150 rpm
